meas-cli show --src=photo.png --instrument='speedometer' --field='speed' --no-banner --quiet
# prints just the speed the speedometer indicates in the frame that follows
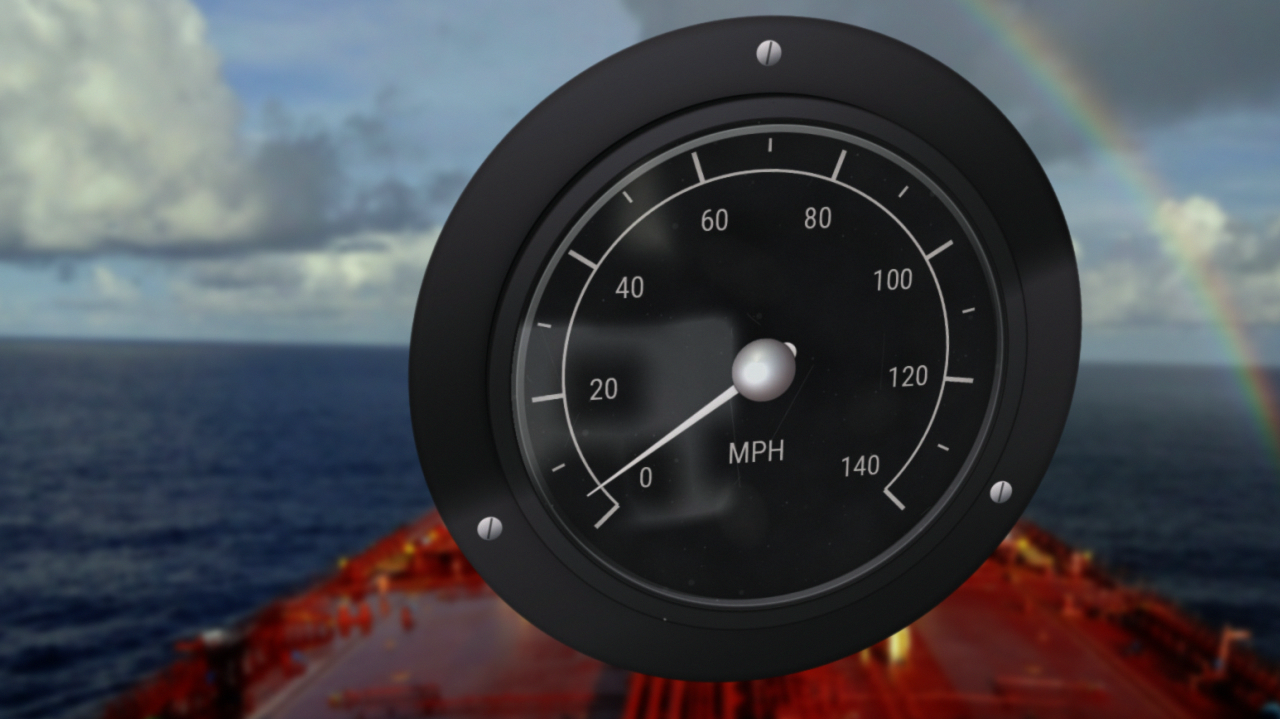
5 mph
